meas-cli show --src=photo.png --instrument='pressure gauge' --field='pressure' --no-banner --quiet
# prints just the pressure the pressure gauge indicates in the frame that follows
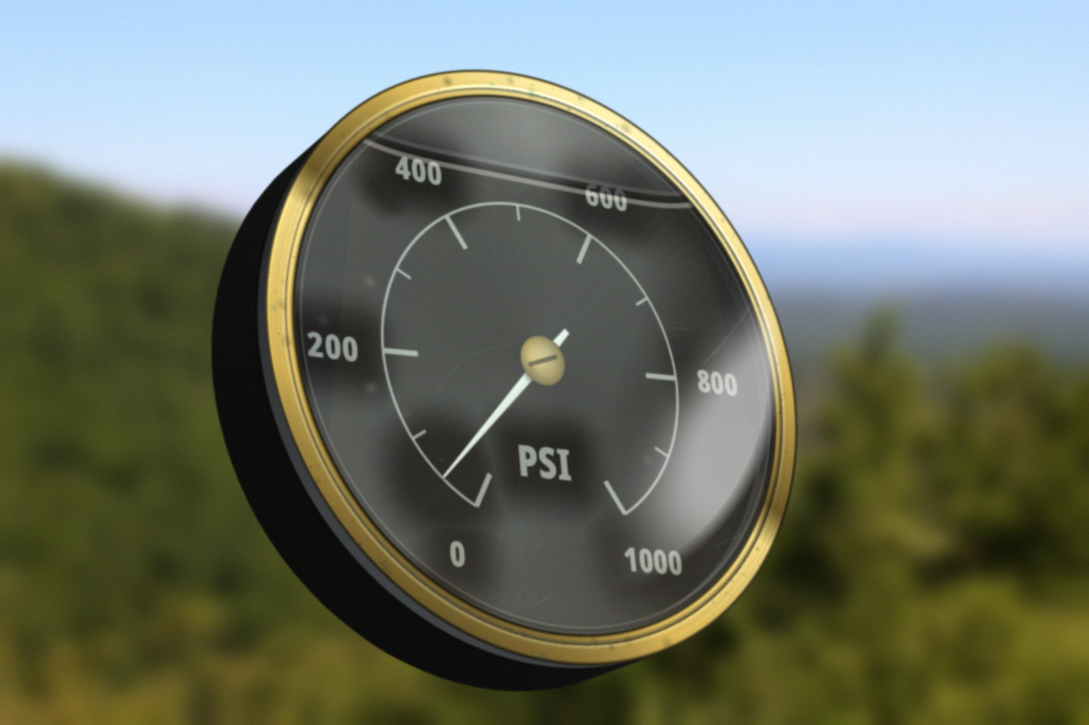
50 psi
